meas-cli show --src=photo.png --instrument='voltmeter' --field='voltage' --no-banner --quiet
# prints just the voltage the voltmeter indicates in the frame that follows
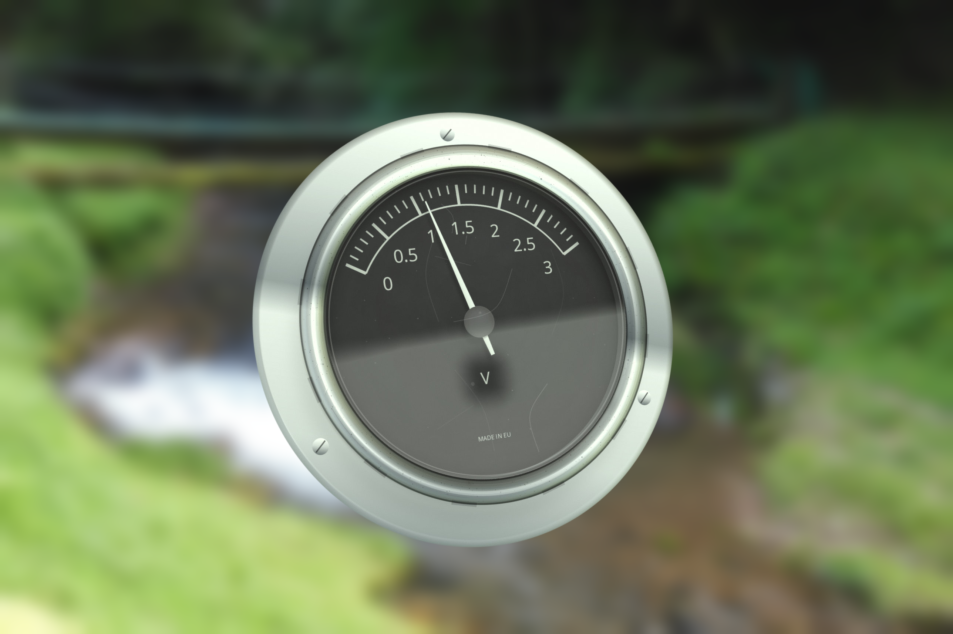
1.1 V
